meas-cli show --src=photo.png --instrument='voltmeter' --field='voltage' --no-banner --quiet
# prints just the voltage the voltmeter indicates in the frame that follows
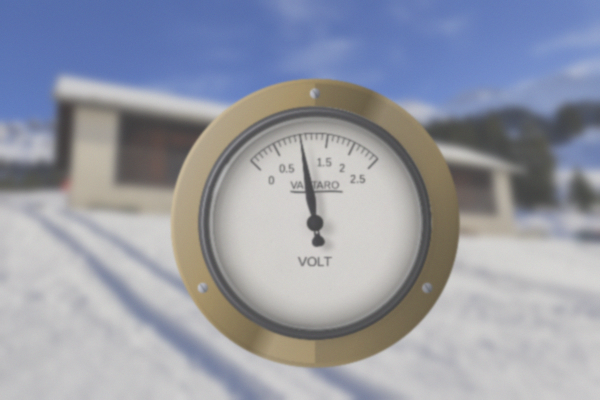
1 V
